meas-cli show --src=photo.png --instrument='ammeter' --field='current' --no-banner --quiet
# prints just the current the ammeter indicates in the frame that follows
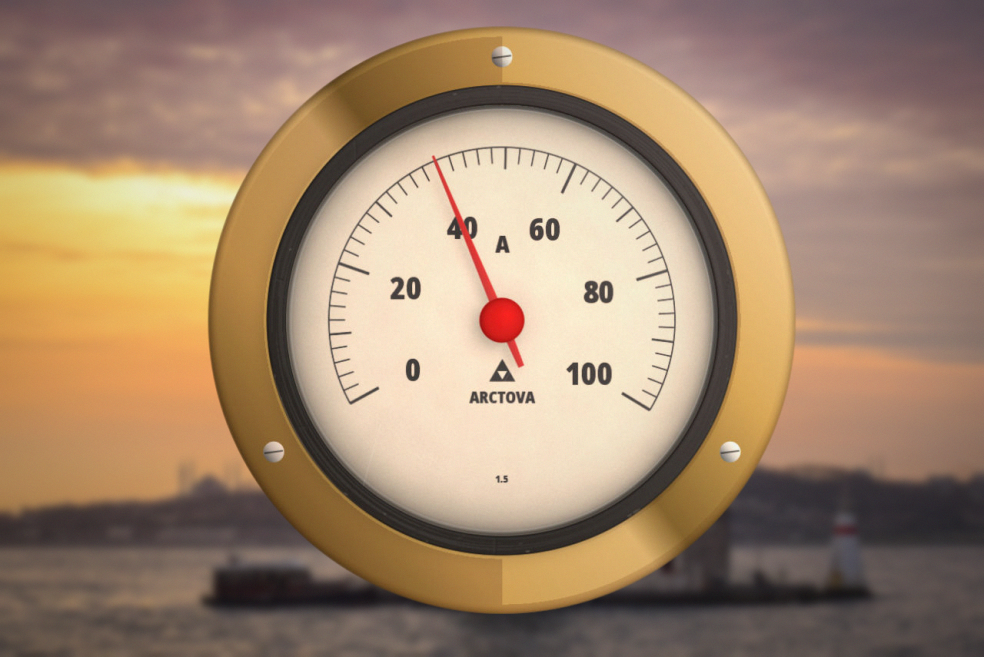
40 A
